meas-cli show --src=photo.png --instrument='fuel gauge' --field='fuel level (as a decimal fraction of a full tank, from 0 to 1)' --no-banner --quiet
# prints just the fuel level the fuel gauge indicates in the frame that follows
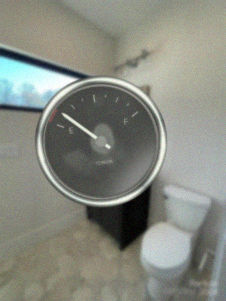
0.125
